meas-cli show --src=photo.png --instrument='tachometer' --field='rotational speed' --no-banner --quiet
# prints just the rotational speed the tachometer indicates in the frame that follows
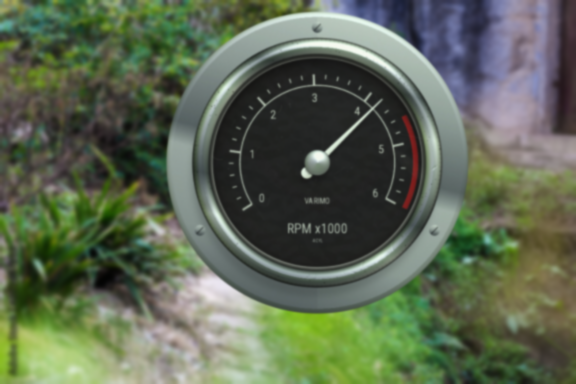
4200 rpm
